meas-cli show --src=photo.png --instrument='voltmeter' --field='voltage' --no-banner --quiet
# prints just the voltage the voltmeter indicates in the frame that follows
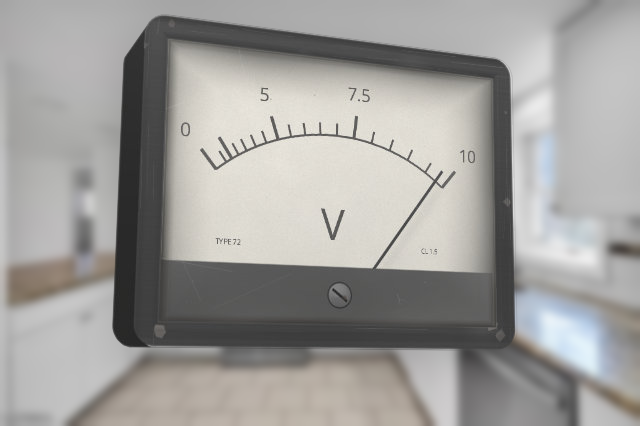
9.75 V
